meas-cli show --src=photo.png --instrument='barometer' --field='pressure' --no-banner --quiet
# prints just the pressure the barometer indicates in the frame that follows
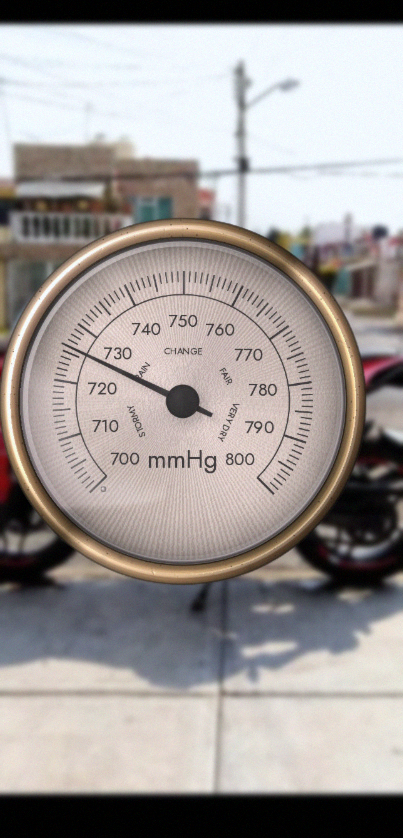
726 mmHg
